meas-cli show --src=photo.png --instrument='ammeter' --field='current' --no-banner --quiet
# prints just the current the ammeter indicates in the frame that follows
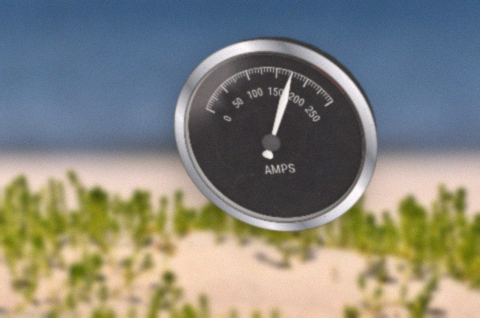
175 A
